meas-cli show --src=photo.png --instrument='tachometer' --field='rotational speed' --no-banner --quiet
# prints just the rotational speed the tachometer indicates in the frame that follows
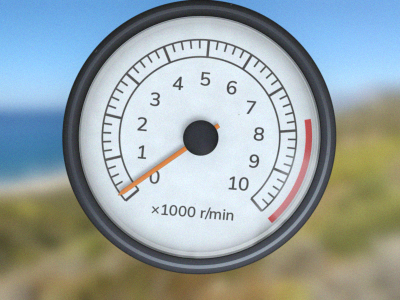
200 rpm
